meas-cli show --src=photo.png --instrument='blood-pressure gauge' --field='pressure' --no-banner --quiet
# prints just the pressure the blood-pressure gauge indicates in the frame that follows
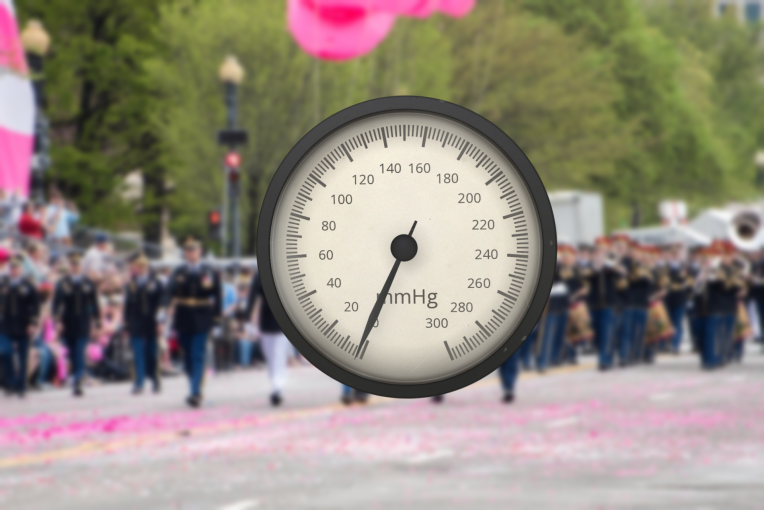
2 mmHg
